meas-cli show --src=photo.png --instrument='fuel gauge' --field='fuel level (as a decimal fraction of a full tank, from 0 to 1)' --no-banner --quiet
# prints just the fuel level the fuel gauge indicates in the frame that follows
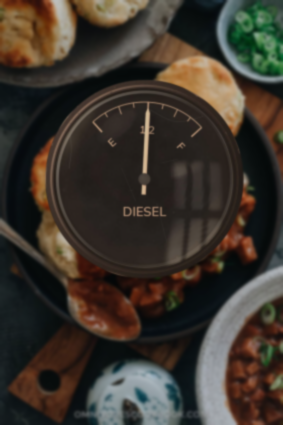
0.5
